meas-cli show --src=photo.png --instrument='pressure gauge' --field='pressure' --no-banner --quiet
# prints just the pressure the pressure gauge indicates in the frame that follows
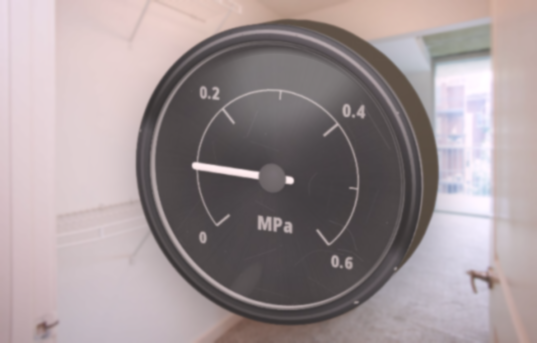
0.1 MPa
